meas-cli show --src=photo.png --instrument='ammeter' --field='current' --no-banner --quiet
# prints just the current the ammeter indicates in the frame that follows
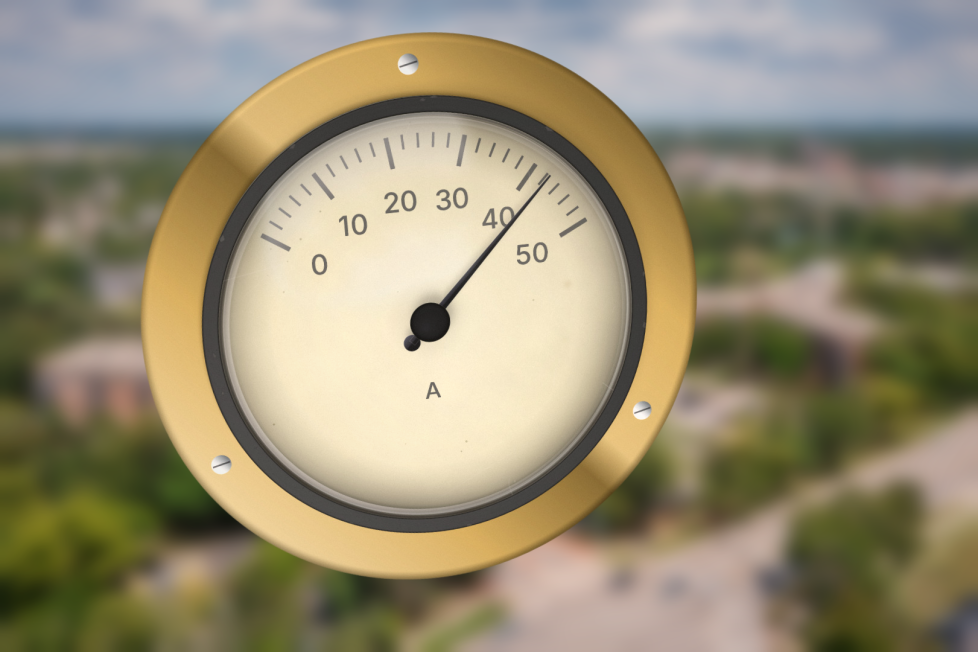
42 A
